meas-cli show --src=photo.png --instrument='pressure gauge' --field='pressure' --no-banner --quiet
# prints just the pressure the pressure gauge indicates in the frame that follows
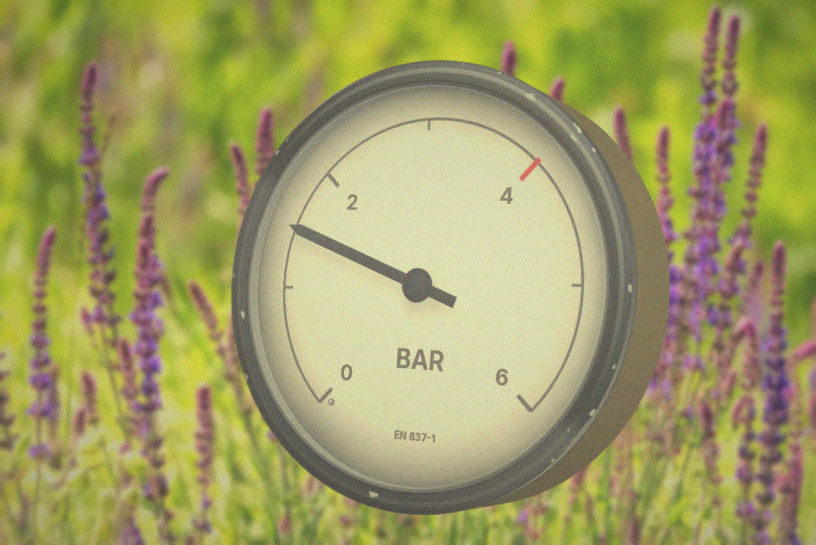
1.5 bar
